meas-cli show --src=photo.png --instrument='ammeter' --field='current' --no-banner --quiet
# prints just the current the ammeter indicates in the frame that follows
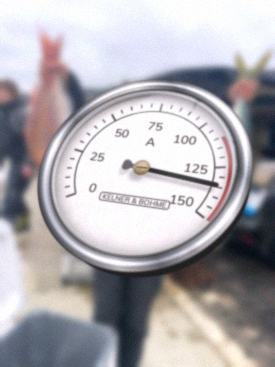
135 A
